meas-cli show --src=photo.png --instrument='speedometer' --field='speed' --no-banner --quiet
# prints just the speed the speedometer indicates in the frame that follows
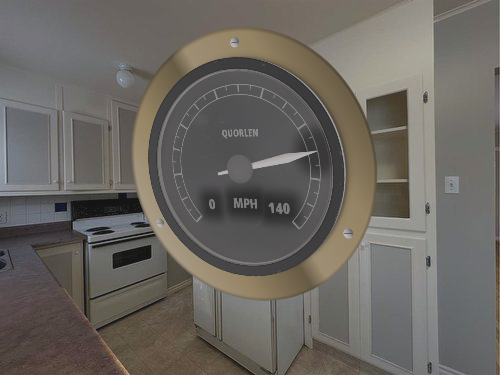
110 mph
